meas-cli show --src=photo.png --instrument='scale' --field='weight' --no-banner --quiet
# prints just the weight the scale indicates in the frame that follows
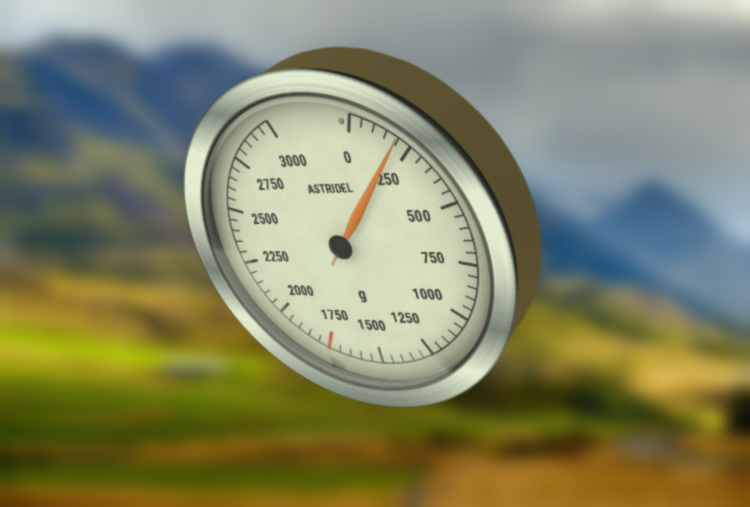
200 g
